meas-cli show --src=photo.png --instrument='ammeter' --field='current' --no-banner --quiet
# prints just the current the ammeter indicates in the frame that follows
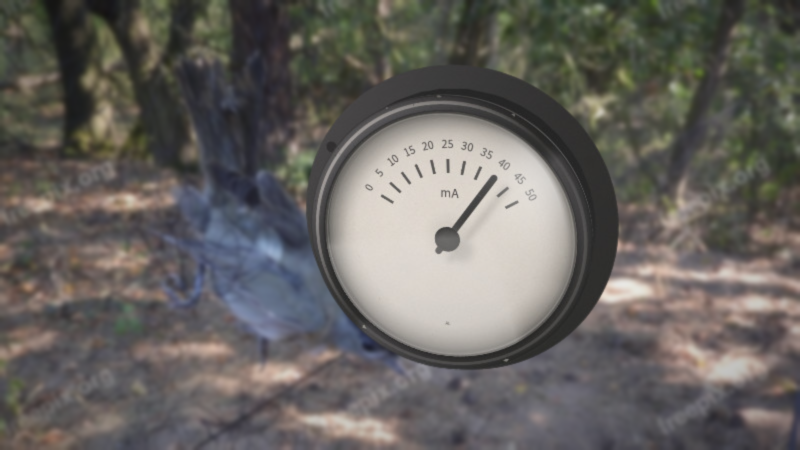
40 mA
